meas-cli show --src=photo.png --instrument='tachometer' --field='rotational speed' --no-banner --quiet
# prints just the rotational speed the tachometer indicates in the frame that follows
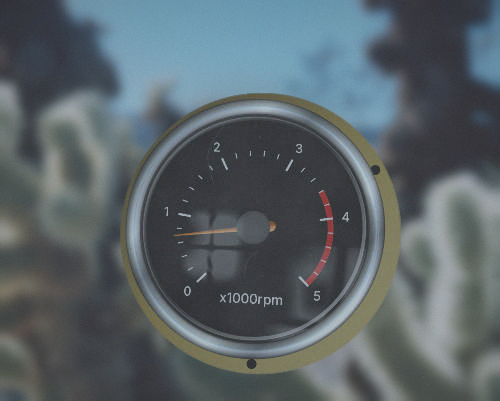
700 rpm
